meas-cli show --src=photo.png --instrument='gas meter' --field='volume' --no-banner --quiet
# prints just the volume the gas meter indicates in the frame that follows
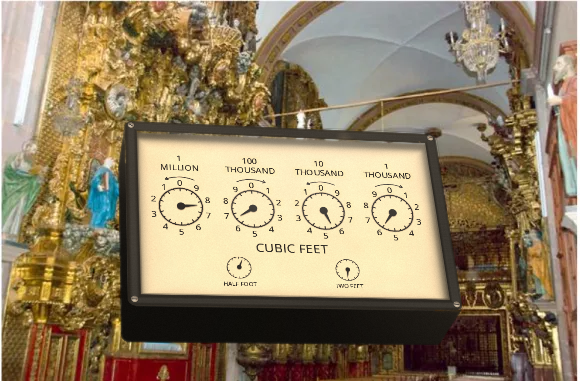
765600 ft³
